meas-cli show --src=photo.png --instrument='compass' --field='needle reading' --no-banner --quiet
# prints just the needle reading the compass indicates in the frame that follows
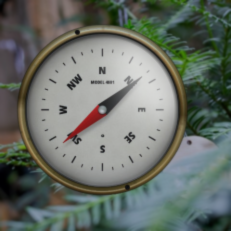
230 °
